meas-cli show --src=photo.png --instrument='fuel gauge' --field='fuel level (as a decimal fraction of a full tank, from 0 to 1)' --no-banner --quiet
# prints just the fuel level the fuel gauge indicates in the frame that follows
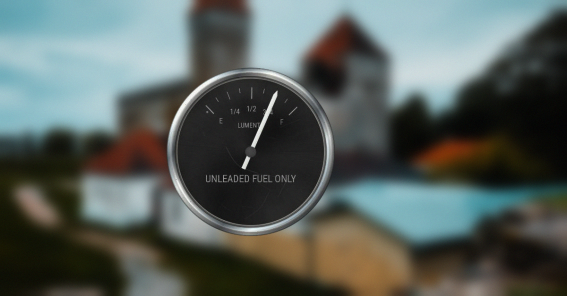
0.75
